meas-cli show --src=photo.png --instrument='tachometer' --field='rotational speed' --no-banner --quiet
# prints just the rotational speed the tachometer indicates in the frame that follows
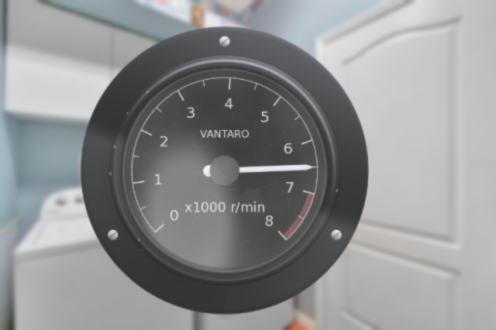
6500 rpm
